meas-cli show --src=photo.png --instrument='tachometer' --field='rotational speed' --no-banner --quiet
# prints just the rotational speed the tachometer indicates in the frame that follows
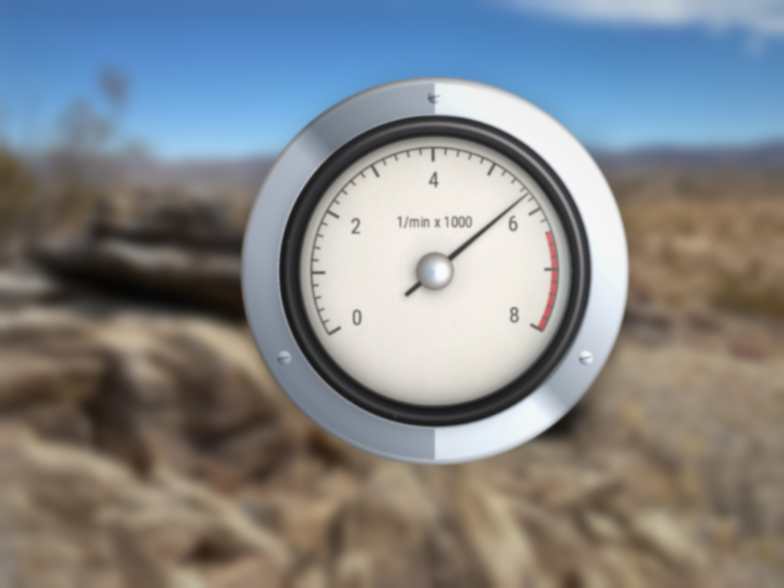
5700 rpm
